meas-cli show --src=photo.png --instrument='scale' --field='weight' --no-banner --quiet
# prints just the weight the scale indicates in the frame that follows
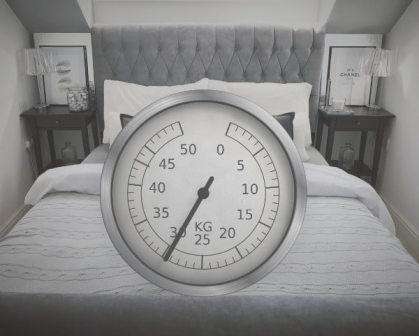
29.5 kg
